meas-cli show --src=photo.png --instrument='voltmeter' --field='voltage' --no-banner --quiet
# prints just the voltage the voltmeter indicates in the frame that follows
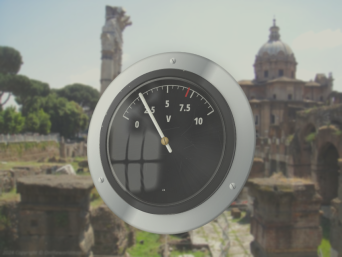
2.5 V
